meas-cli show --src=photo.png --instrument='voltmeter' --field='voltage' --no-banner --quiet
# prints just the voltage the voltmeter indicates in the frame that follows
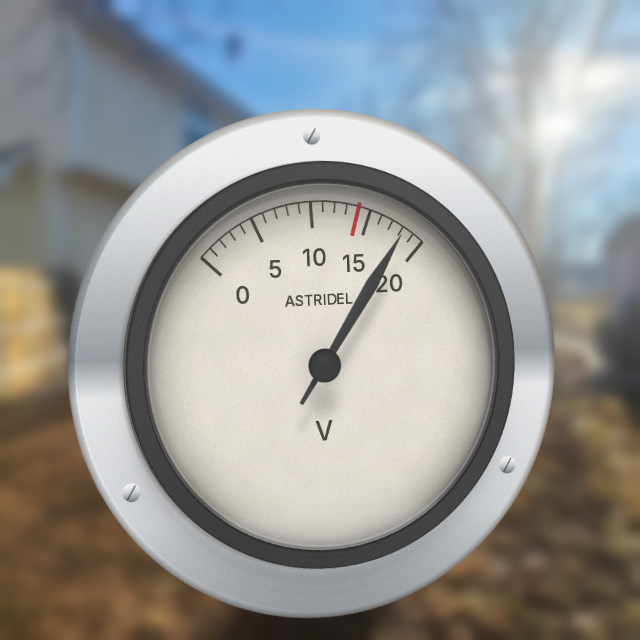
18 V
